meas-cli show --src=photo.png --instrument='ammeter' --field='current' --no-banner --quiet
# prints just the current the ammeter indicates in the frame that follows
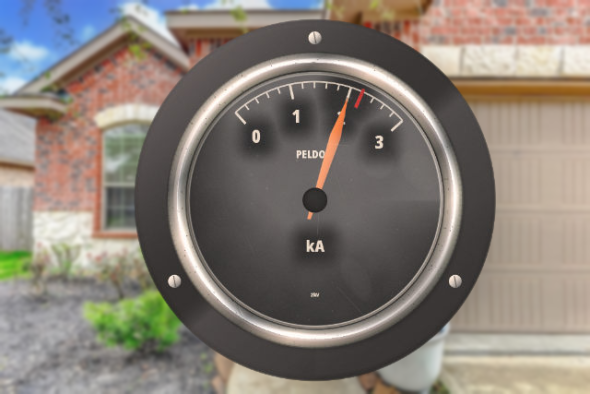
2 kA
